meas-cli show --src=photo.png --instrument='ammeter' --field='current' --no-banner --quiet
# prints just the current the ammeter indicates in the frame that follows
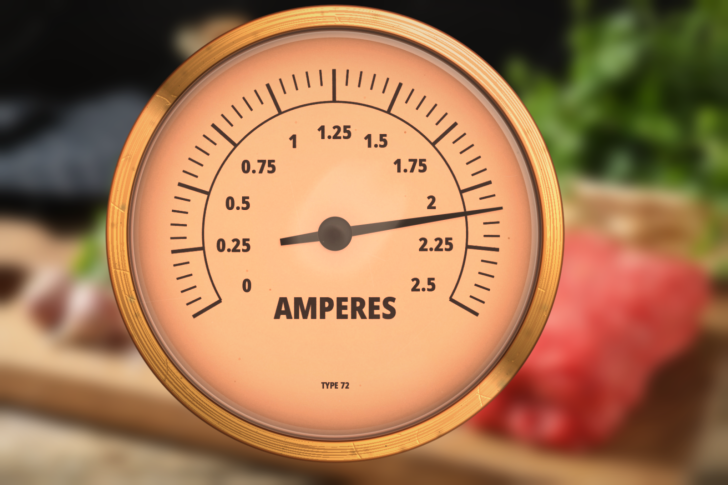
2.1 A
